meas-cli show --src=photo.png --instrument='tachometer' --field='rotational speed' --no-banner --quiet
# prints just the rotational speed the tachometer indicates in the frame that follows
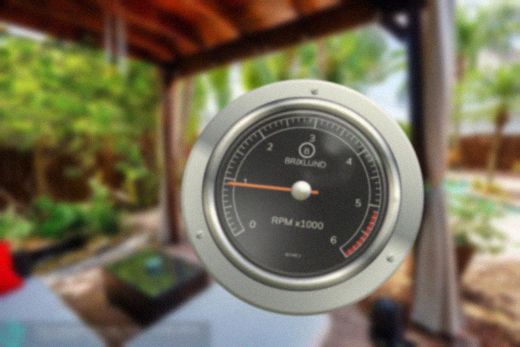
900 rpm
